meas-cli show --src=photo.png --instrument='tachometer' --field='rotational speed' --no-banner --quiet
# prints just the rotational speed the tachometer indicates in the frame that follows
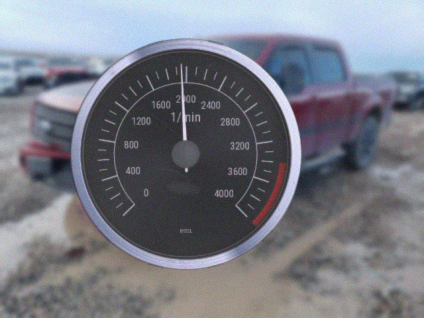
1950 rpm
